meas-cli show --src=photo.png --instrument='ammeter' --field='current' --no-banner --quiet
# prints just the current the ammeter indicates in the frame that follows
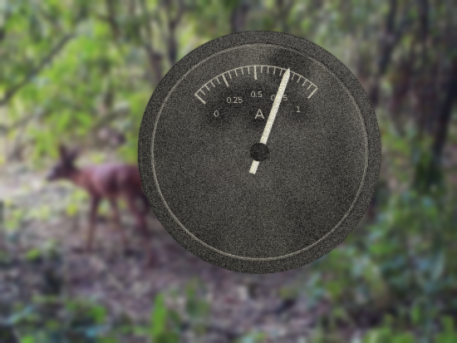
0.75 A
